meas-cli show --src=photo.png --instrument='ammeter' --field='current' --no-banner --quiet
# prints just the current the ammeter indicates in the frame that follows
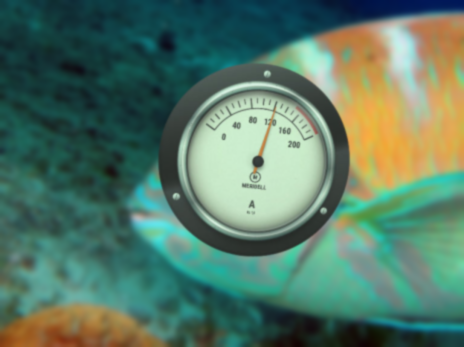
120 A
